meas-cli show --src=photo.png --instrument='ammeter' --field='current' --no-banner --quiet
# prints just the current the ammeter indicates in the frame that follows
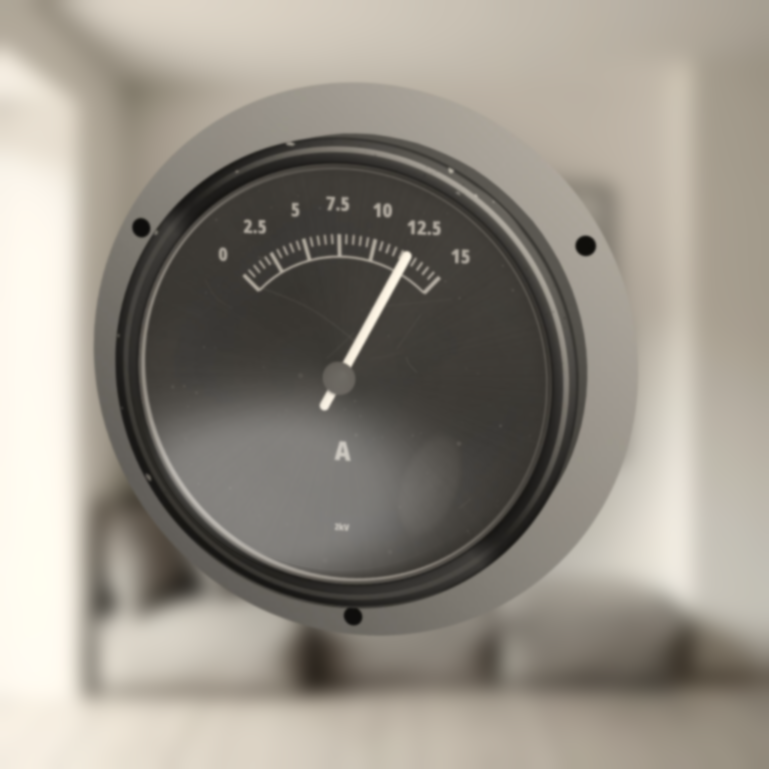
12.5 A
